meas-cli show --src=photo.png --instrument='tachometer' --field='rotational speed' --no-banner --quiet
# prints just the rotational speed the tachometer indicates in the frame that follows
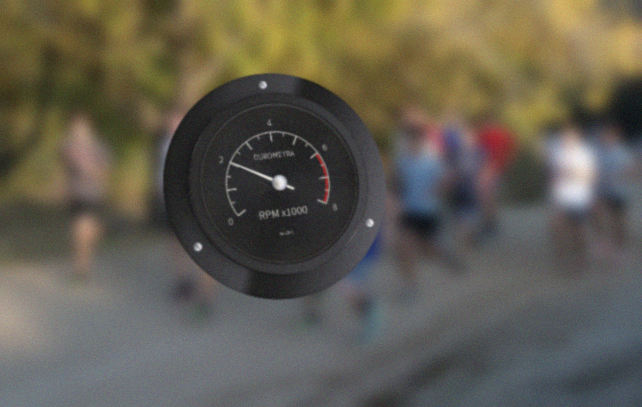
2000 rpm
